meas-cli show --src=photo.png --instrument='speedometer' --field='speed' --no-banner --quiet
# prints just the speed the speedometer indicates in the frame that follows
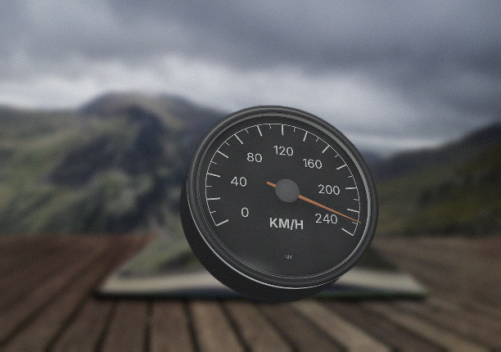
230 km/h
